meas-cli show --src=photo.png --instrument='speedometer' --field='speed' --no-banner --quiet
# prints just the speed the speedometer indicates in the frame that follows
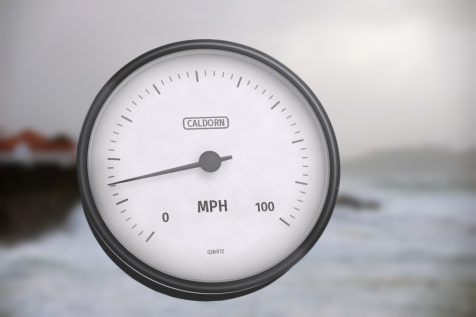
14 mph
